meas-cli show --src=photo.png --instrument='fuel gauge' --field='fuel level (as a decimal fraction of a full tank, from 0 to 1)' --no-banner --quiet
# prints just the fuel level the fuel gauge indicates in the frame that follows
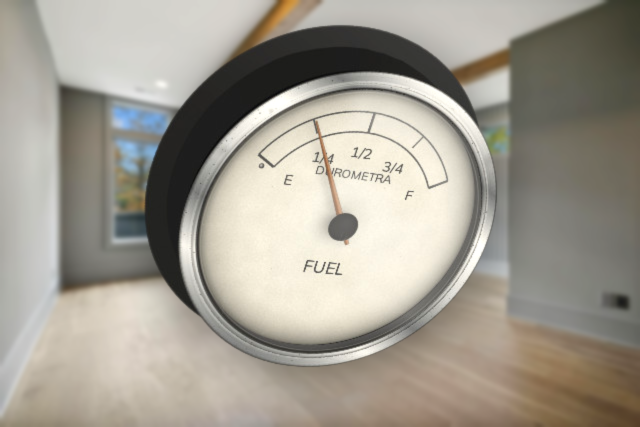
0.25
